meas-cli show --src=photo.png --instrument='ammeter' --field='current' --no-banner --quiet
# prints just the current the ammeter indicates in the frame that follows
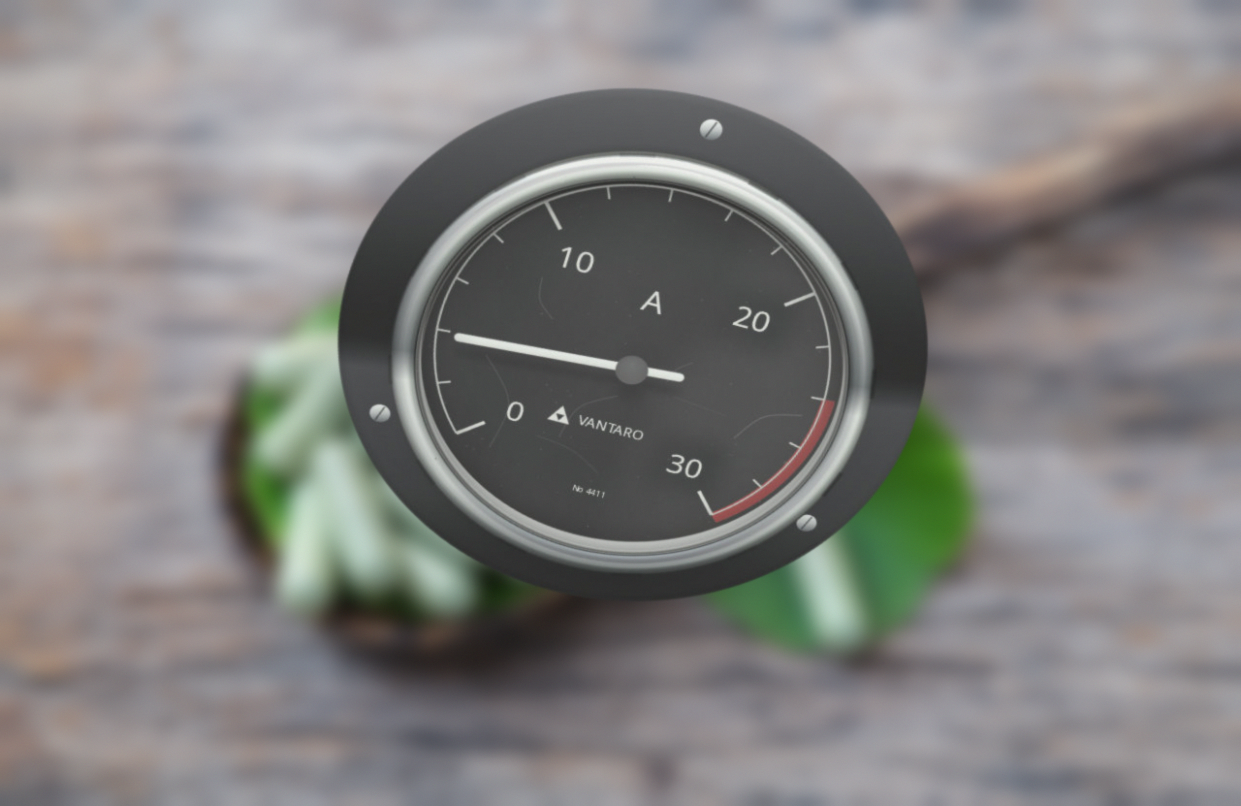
4 A
